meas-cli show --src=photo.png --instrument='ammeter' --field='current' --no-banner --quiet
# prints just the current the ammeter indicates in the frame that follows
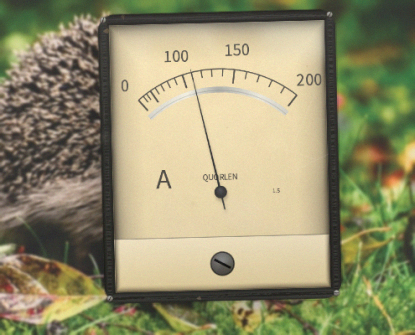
110 A
